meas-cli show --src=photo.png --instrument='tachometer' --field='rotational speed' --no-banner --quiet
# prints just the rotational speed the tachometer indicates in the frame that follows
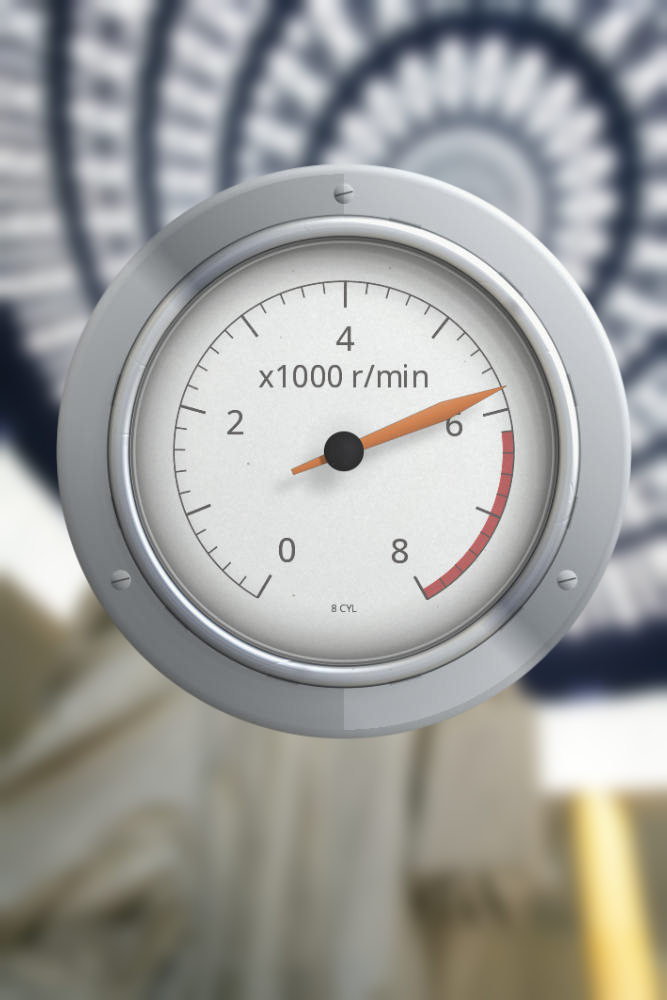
5800 rpm
